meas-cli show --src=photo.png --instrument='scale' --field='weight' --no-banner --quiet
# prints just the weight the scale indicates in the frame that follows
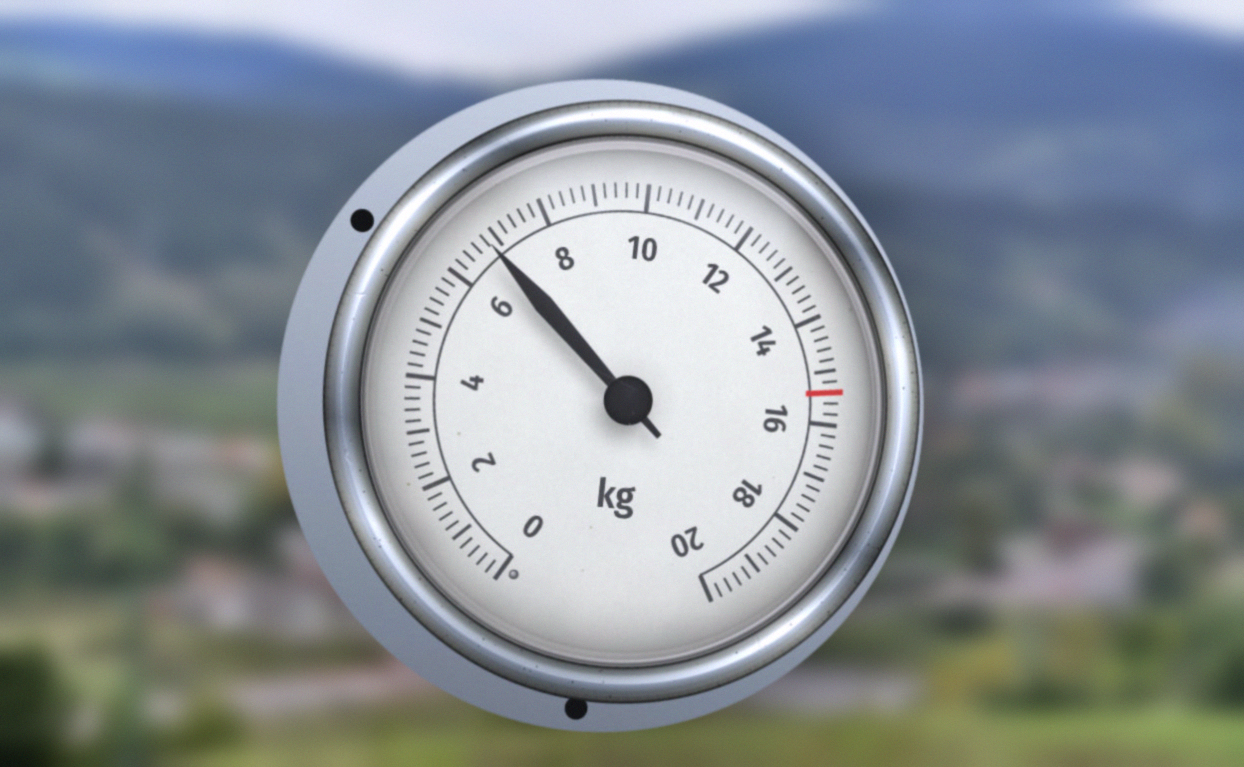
6.8 kg
